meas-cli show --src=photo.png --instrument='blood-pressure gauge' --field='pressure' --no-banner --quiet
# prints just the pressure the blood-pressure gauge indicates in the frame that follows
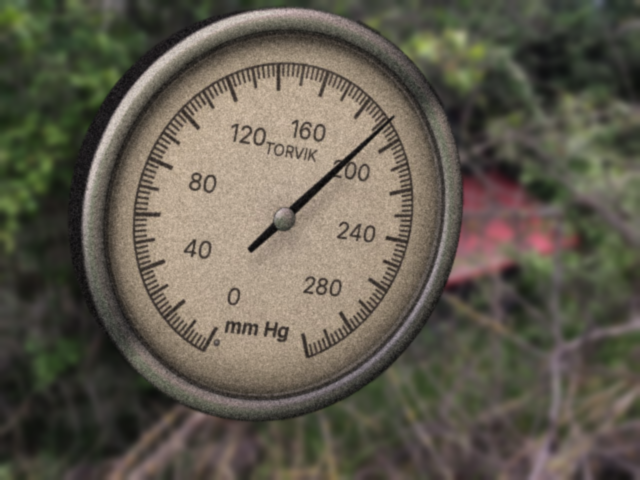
190 mmHg
